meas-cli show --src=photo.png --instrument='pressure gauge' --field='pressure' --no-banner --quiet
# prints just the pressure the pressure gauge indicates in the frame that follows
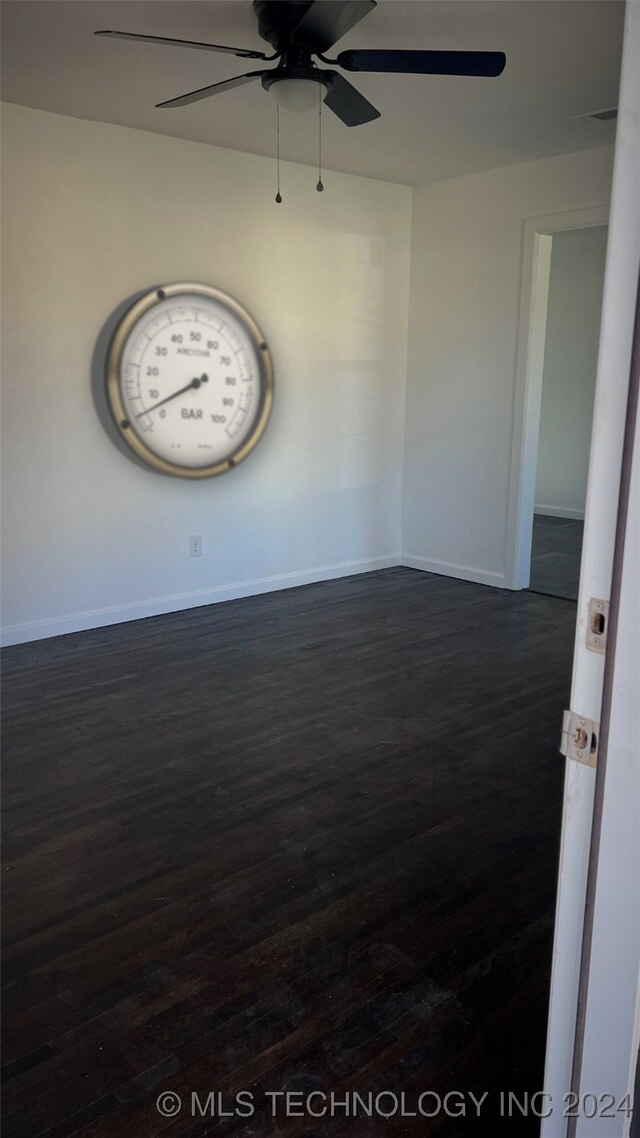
5 bar
